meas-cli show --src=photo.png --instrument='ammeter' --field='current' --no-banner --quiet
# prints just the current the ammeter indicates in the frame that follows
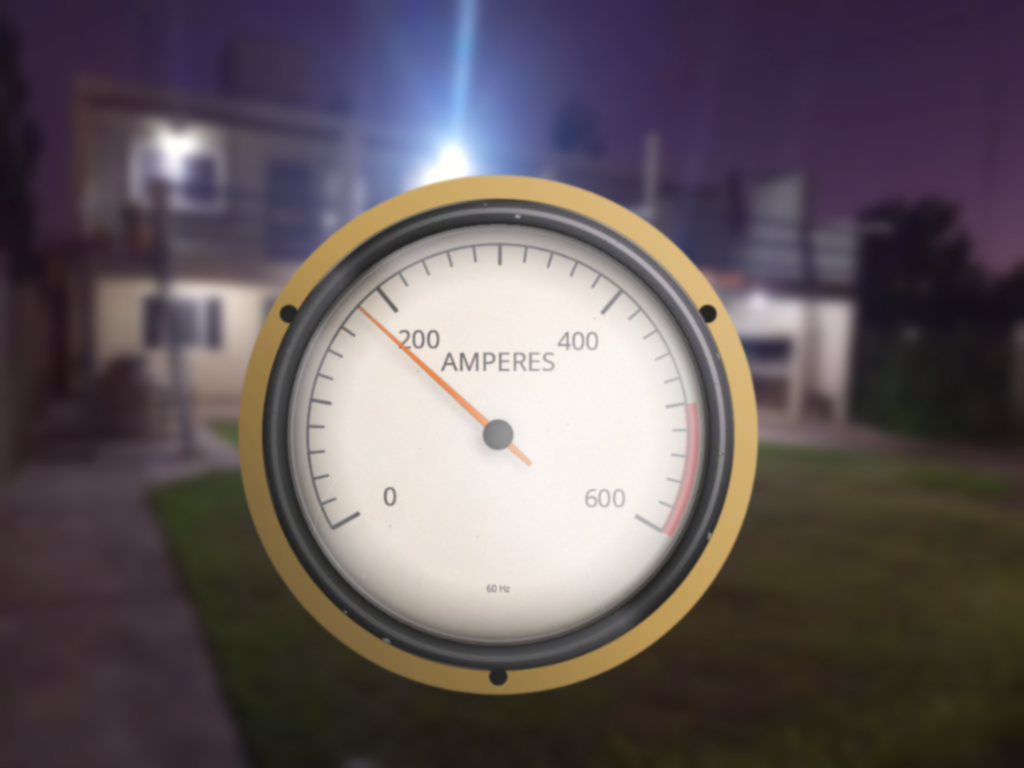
180 A
